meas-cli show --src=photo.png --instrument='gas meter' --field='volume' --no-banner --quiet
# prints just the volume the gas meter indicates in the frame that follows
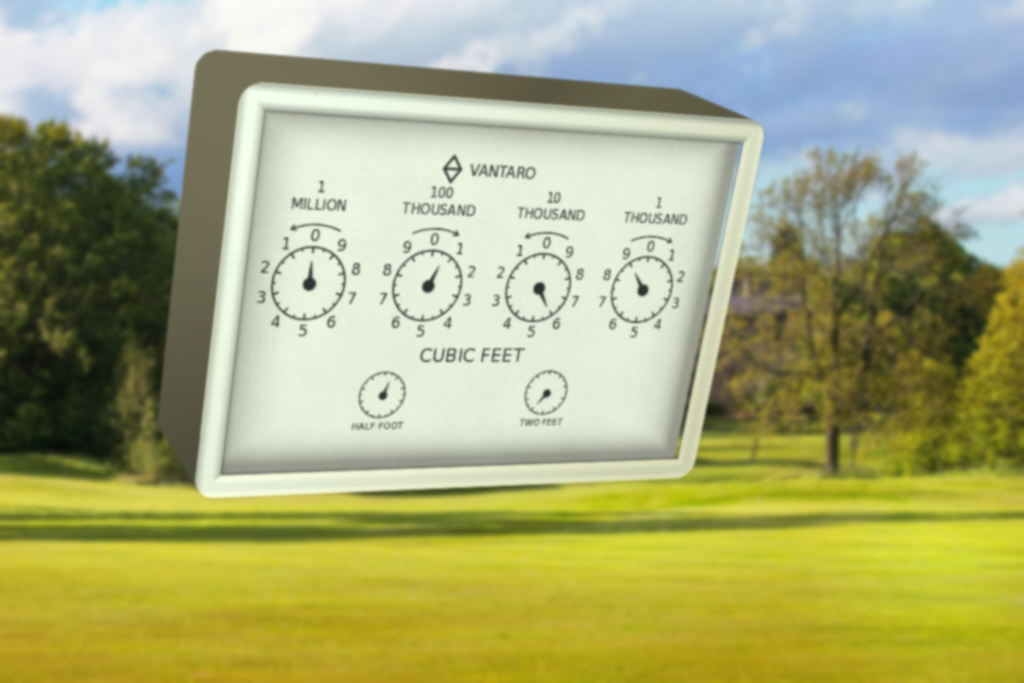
5900 ft³
